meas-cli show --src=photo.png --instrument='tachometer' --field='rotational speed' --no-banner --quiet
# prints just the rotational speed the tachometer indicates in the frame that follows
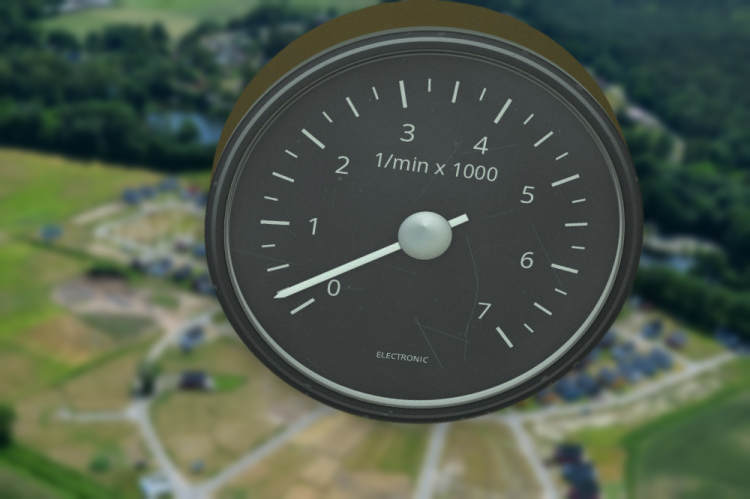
250 rpm
